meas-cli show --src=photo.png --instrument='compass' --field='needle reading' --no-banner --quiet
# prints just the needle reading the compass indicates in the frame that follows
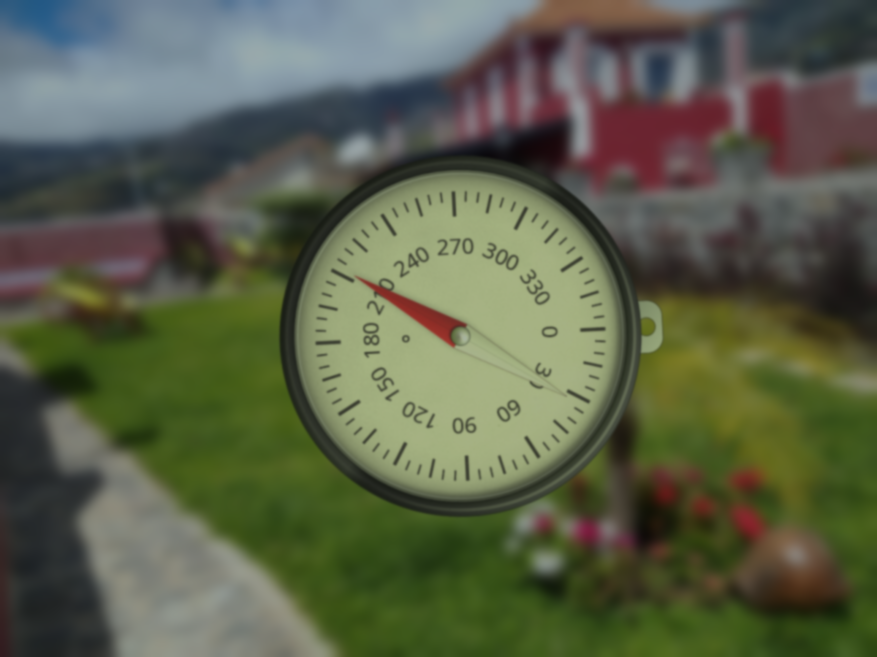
212.5 °
